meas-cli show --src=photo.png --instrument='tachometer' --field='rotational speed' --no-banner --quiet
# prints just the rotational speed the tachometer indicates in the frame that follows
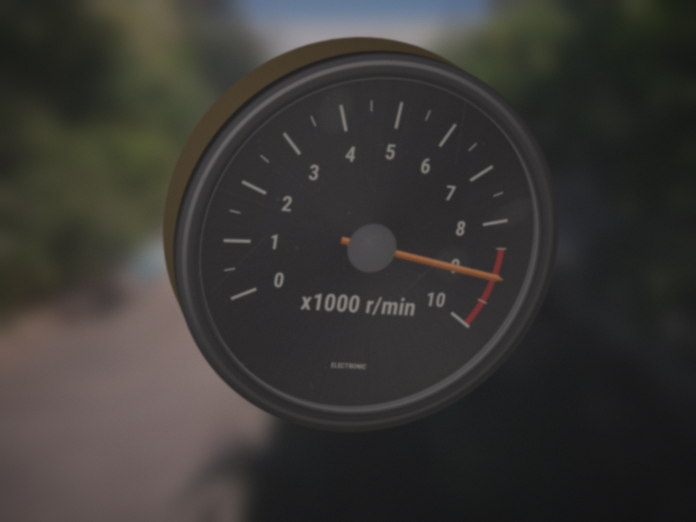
9000 rpm
